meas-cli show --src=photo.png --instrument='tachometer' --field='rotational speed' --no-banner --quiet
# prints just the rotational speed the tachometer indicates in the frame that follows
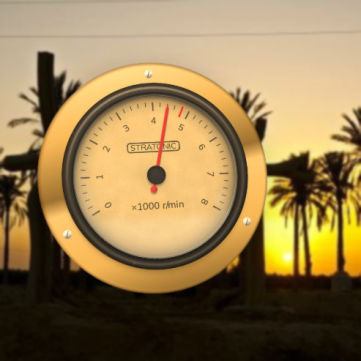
4400 rpm
